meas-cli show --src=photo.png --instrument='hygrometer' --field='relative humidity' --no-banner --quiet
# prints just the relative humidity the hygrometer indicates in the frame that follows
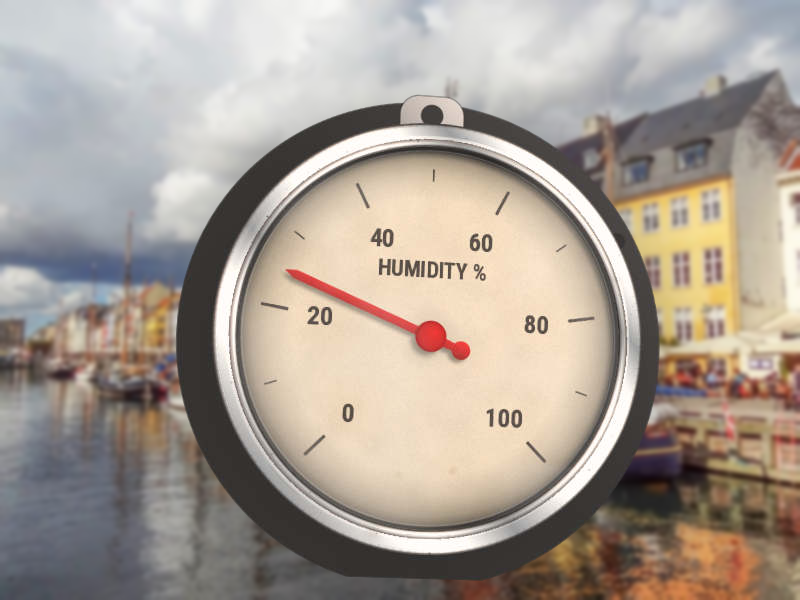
25 %
